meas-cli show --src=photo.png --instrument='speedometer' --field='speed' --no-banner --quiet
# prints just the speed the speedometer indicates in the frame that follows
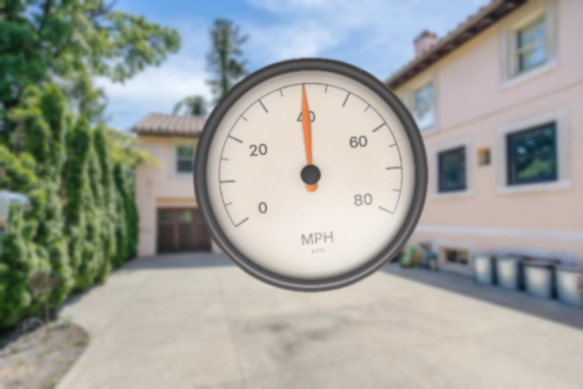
40 mph
